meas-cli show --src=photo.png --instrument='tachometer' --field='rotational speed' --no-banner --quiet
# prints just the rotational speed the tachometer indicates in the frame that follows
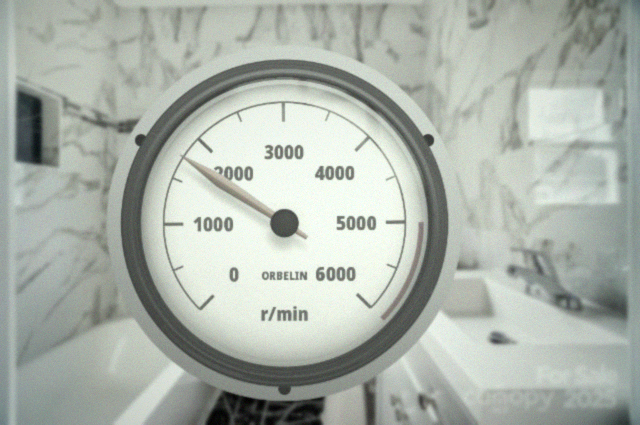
1750 rpm
